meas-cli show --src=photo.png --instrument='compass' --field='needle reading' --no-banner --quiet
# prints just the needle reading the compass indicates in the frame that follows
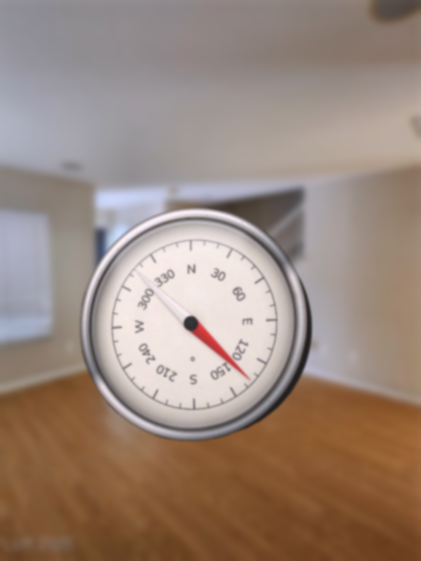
135 °
